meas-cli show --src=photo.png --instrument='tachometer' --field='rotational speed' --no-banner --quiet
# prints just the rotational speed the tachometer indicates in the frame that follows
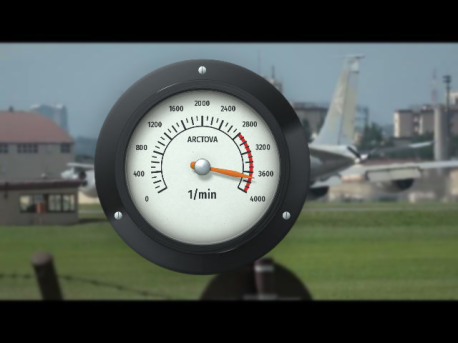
3700 rpm
